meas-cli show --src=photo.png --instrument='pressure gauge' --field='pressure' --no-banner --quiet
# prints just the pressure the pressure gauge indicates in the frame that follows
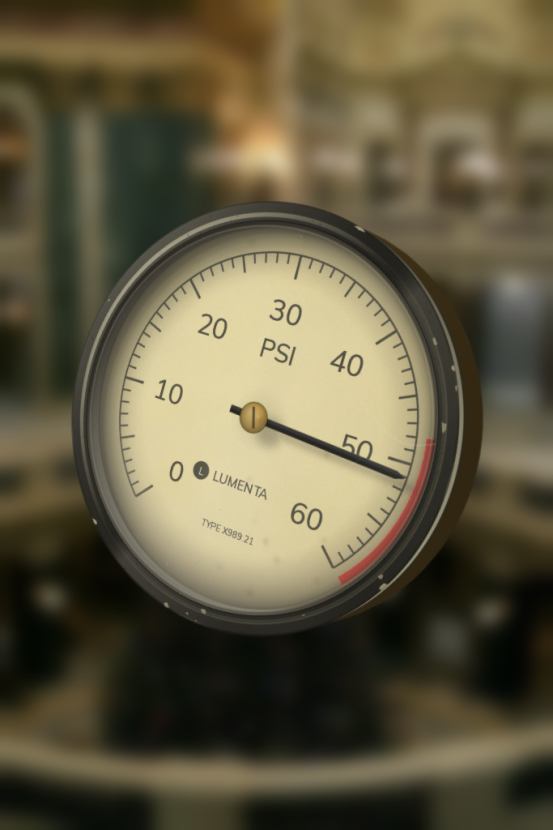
51 psi
